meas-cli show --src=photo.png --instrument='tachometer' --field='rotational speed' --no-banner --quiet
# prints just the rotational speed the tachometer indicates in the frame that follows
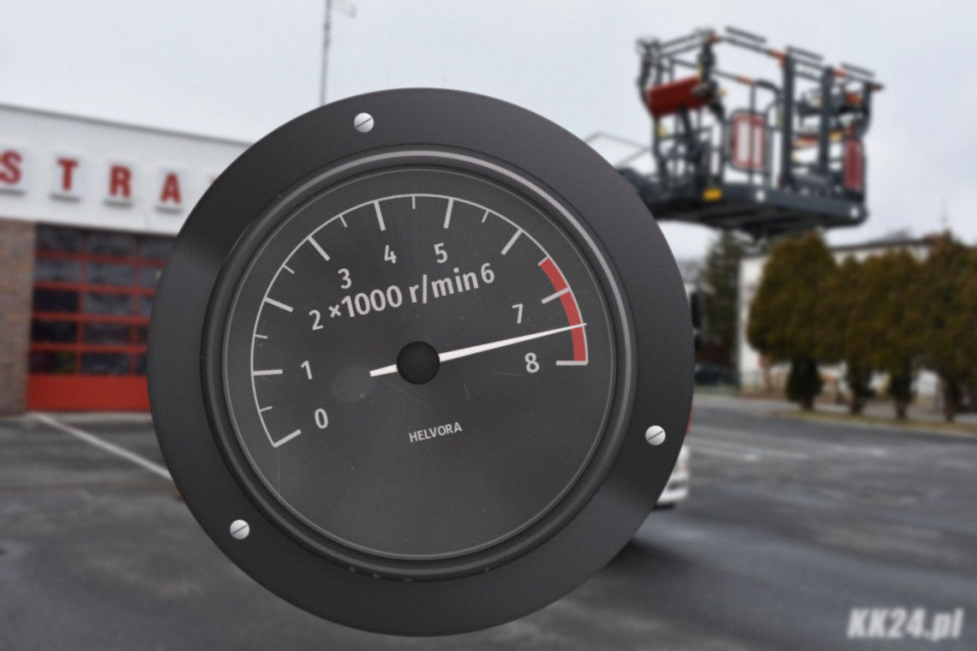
7500 rpm
